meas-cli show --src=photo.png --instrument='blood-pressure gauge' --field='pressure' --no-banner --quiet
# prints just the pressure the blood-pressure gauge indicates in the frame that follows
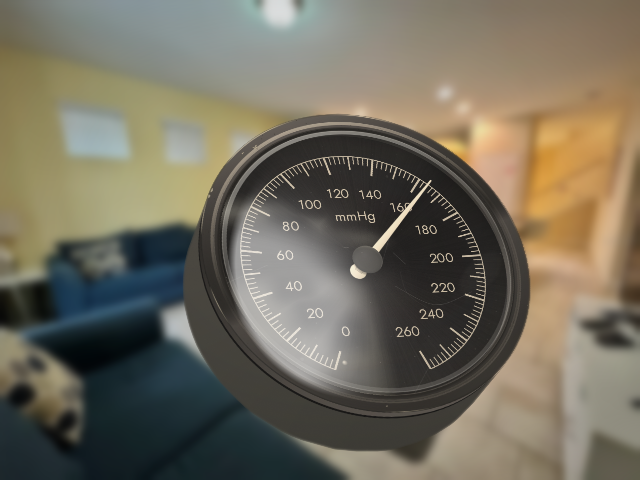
164 mmHg
